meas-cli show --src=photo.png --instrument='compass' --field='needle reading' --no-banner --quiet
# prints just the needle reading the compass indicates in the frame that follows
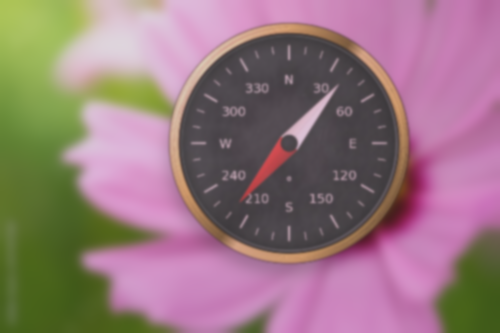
220 °
